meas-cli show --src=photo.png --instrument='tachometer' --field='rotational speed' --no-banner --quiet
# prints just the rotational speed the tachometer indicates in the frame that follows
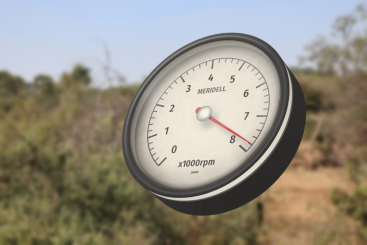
7800 rpm
